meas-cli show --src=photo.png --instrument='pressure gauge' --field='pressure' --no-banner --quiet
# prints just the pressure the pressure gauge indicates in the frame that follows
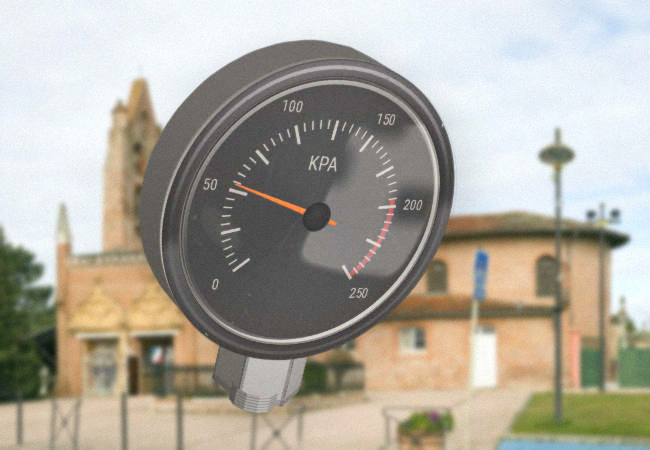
55 kPa
